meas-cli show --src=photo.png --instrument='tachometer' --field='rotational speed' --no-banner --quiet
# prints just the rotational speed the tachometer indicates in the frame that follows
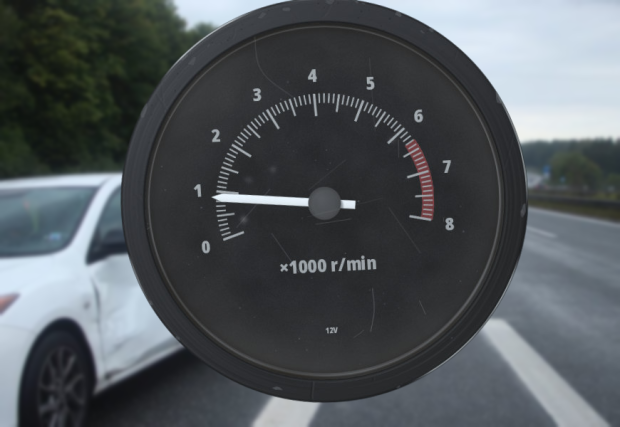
900 rpm
